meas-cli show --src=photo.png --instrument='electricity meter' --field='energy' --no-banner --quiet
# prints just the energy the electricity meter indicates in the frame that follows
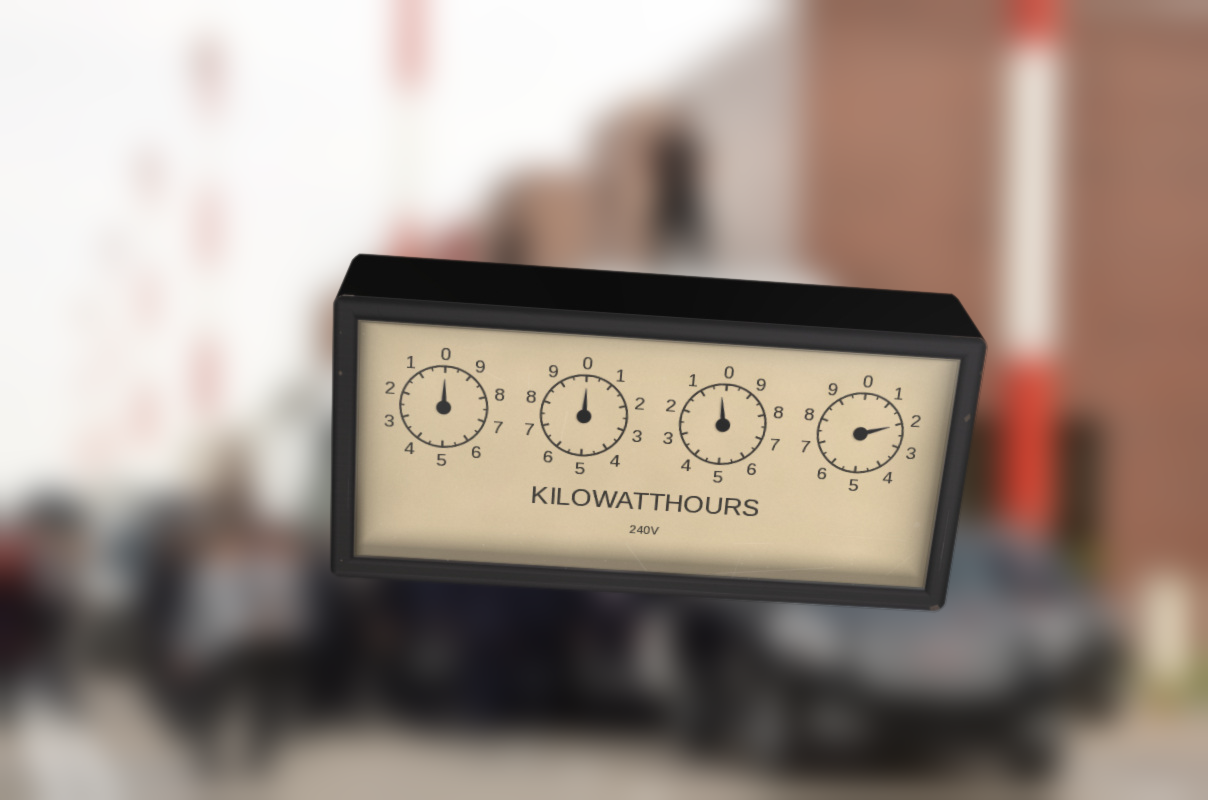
2 kWh
